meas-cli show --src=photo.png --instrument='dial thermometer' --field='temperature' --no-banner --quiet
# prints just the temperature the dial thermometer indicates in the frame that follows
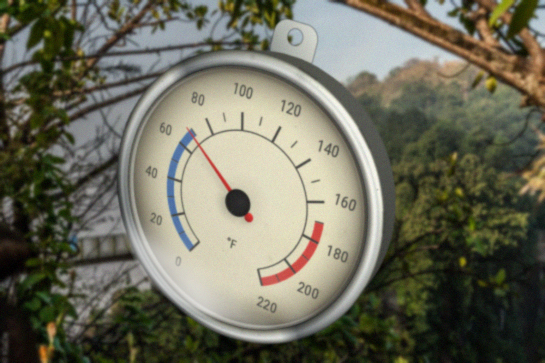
70 °F
